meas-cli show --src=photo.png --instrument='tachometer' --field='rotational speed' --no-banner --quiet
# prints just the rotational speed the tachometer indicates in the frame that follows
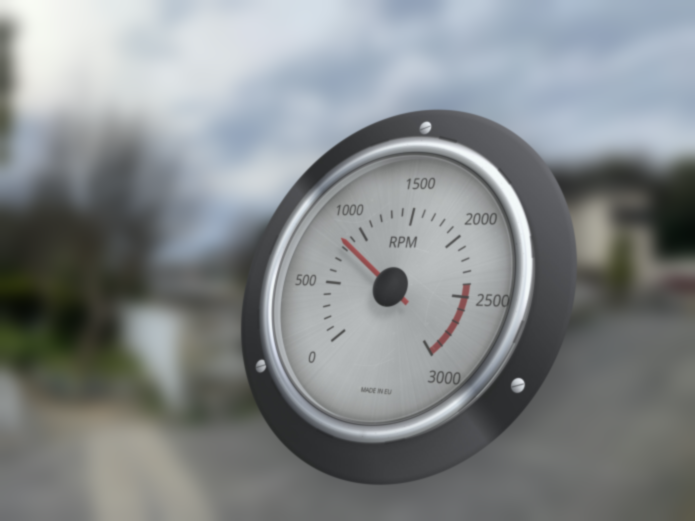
850 rpm
